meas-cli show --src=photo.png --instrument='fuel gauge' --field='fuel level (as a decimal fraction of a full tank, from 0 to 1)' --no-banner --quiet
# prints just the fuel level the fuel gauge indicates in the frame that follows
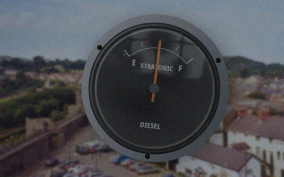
0.5
